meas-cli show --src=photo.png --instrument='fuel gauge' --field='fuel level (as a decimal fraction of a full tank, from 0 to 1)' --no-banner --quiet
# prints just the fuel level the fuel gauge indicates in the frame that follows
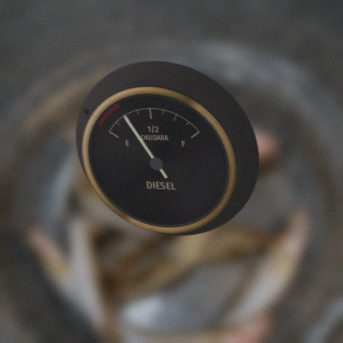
0.25
